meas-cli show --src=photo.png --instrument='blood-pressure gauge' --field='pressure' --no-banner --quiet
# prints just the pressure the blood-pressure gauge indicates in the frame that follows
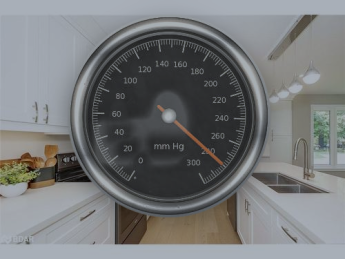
280 mmHg
